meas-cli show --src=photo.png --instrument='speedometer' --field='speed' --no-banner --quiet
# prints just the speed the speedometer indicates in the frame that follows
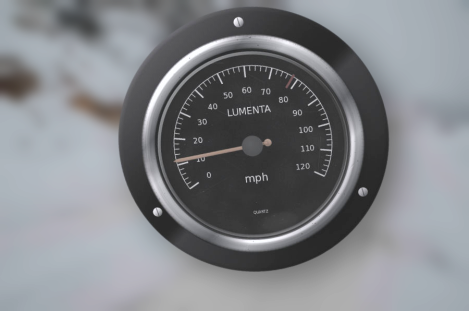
12 mph
